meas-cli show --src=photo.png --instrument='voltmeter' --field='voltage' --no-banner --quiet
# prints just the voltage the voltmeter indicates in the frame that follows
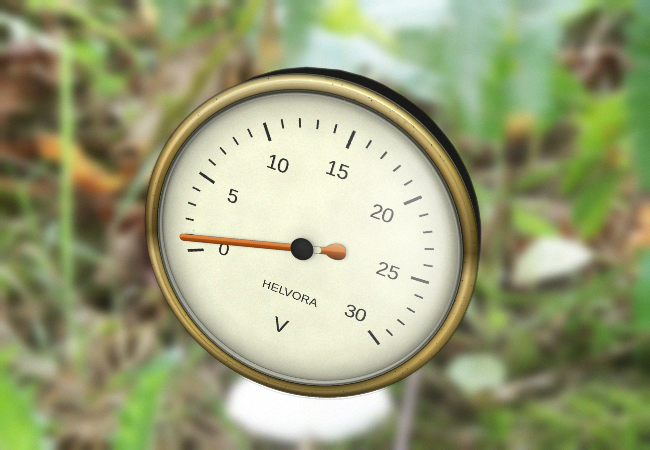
1 V
